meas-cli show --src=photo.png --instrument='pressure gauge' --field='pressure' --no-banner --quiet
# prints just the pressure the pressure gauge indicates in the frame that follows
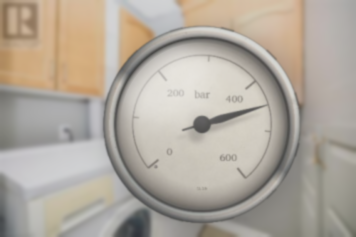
450 bar
